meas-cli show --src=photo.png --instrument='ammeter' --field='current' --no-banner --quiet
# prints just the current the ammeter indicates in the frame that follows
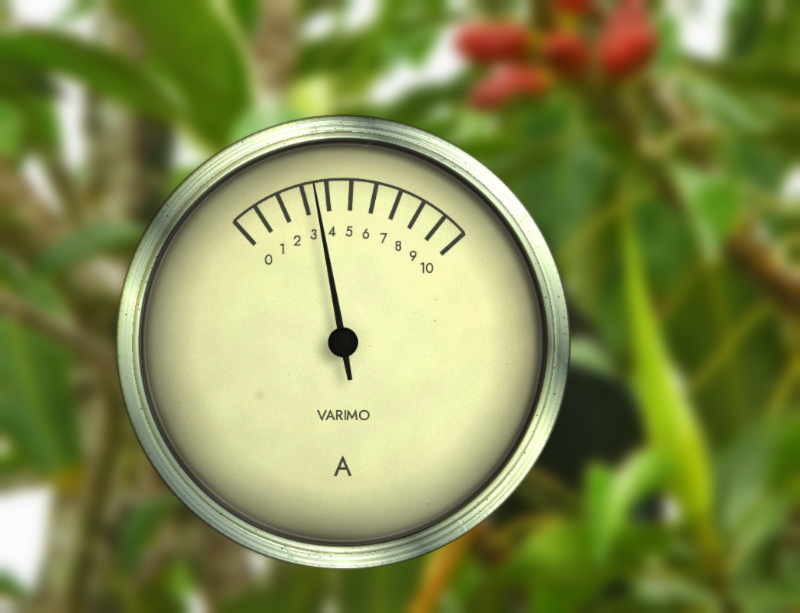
3.5 A
